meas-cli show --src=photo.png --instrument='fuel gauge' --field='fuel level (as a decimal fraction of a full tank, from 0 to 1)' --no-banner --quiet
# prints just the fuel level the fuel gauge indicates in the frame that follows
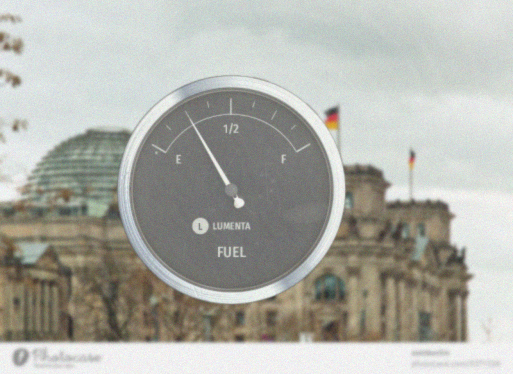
0.25
